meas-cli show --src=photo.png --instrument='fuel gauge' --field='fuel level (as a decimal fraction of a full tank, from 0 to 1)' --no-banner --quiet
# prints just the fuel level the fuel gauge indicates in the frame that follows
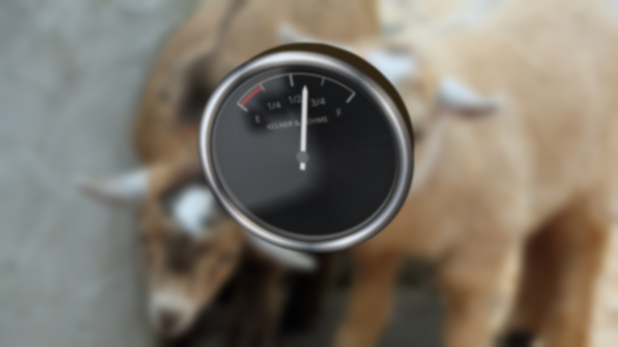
0.625
